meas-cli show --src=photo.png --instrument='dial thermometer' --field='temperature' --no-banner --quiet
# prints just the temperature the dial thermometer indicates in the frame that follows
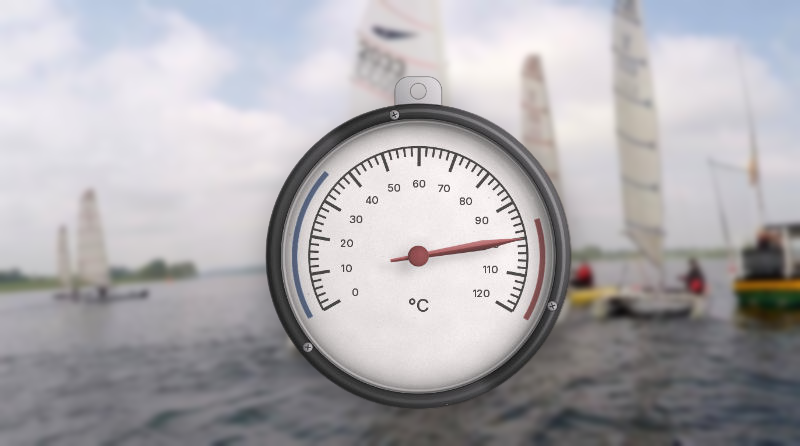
100 °C
